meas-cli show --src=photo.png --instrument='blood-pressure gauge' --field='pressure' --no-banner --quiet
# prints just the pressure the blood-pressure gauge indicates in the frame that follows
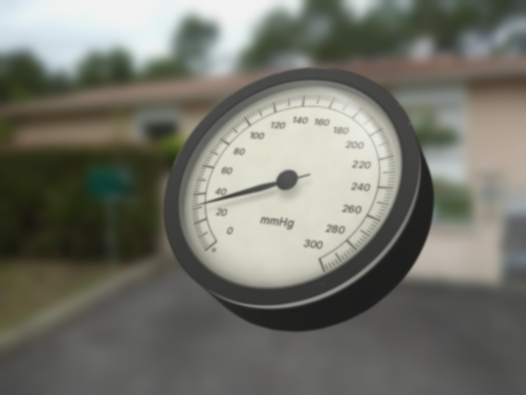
30 mmHg
